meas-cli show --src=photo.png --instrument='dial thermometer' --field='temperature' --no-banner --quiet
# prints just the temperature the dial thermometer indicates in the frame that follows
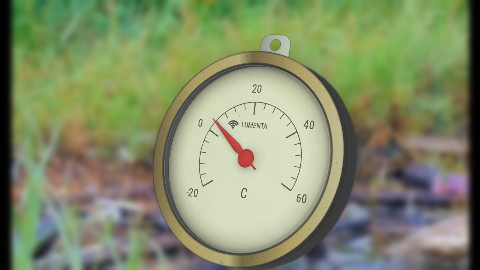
4 °C
